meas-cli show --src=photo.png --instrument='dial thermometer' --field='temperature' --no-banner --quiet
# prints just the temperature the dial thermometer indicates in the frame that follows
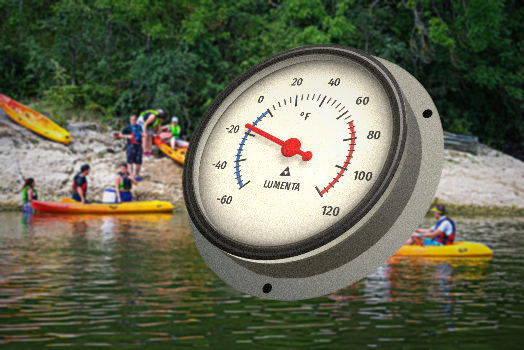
-16 °F
